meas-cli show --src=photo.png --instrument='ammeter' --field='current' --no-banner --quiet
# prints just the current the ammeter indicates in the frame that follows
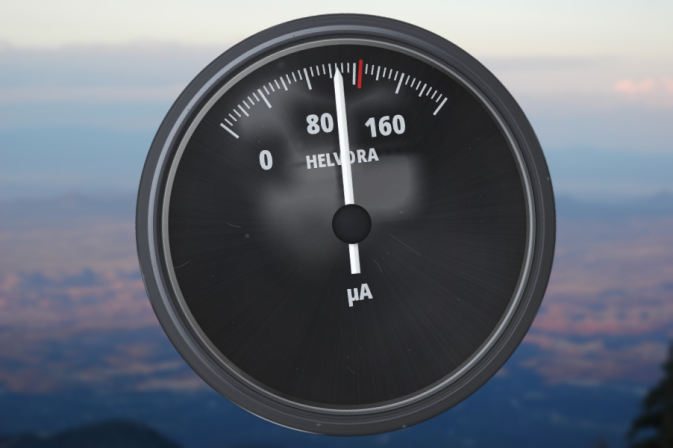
105 µA
